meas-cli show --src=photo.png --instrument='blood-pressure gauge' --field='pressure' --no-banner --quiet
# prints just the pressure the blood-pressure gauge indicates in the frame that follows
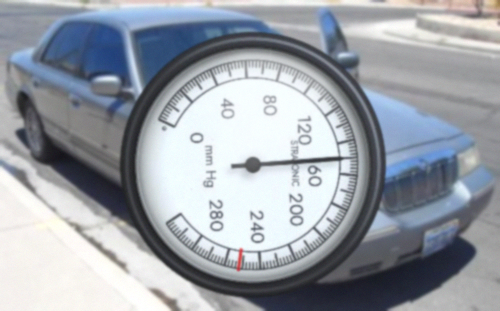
150 mmHg
